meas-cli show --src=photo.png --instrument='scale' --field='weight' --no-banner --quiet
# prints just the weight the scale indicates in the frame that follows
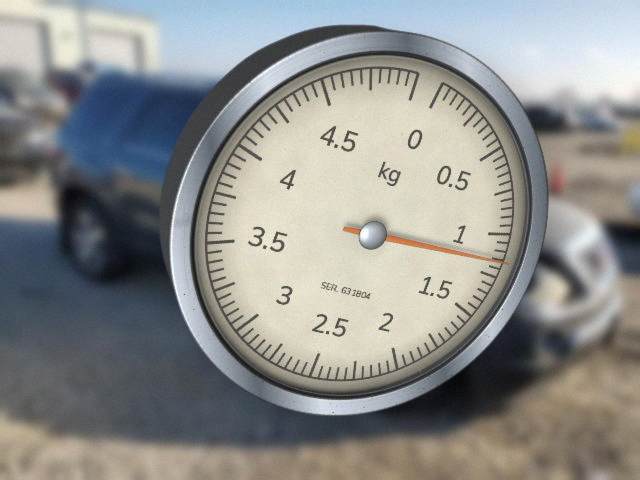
1.15 kg
